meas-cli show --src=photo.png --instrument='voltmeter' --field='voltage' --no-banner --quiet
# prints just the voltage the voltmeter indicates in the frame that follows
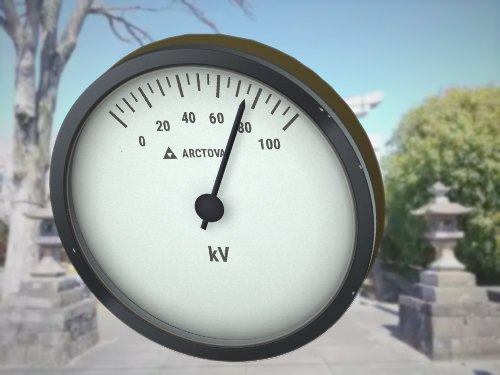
75 kV
